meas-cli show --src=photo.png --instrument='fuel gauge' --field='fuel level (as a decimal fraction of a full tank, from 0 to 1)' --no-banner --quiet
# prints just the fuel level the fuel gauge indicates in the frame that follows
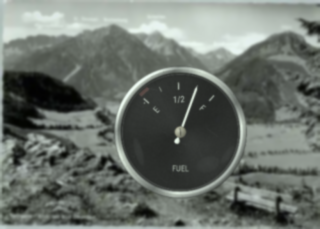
0.75
